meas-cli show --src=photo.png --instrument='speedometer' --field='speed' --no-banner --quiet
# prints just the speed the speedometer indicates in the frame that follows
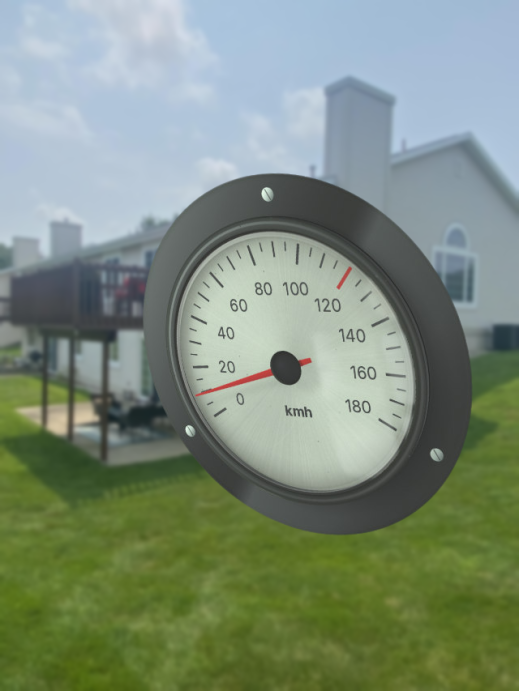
10 km/h
